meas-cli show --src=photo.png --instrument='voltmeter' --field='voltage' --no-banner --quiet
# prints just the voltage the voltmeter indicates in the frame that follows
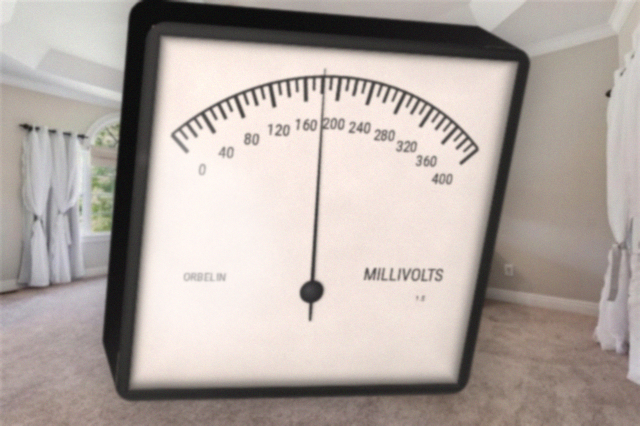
180 mV
